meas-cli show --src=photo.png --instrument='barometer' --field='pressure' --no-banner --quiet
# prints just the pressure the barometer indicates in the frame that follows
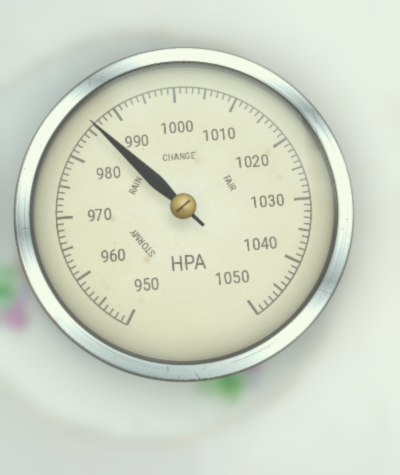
986 hPa
